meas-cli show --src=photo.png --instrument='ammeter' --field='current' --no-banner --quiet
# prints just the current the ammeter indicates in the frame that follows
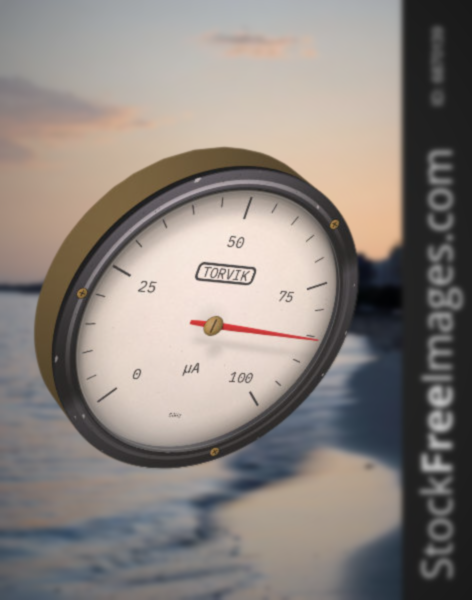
85 µA
